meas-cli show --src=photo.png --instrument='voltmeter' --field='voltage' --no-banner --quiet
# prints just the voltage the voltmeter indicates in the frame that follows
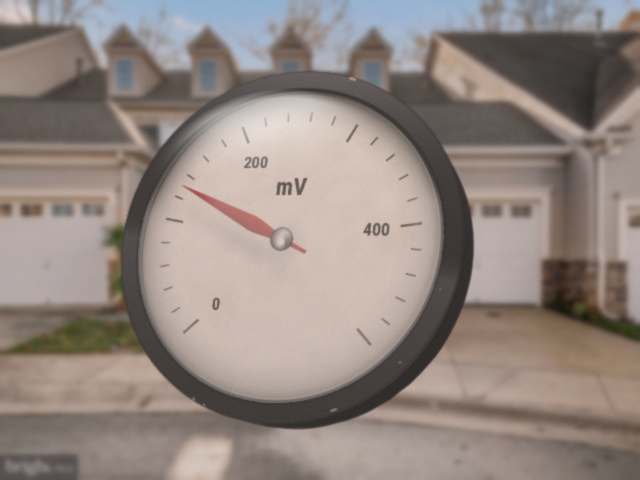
130 mV
